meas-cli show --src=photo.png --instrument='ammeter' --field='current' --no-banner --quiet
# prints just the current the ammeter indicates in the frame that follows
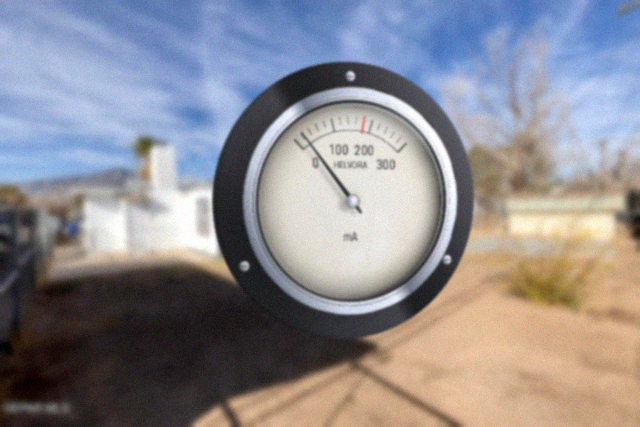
20 mA
